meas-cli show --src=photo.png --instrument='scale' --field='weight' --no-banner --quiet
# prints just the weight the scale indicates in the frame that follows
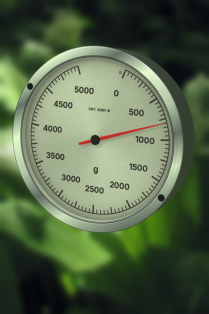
800 g
